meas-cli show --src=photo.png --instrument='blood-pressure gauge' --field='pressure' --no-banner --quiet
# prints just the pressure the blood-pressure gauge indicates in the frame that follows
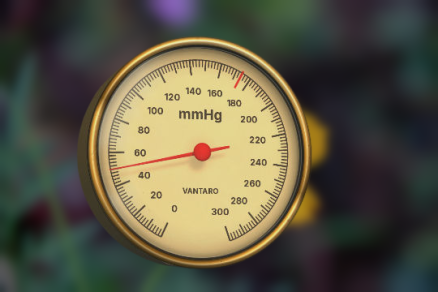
50 mmHg
